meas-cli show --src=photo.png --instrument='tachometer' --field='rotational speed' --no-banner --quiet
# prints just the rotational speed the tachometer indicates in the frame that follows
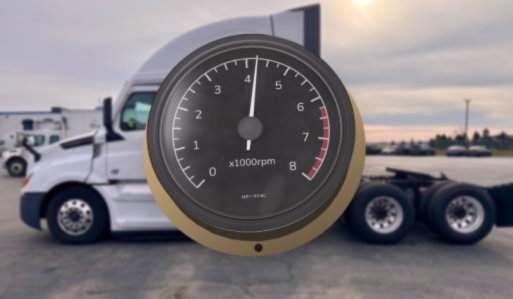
4250 rpm
